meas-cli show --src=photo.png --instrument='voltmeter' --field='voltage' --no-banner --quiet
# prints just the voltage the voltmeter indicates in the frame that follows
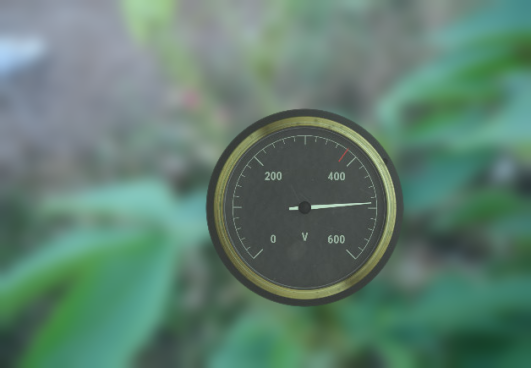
490 V
